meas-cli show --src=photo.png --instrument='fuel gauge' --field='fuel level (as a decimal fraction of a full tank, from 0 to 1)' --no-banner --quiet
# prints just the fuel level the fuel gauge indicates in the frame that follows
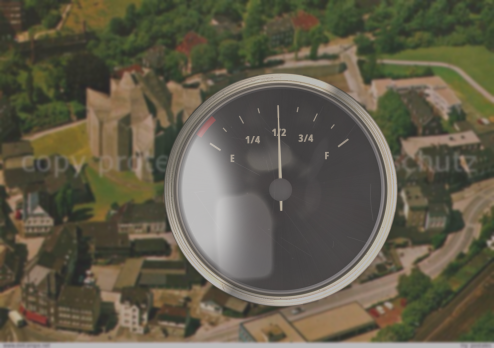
0.5
